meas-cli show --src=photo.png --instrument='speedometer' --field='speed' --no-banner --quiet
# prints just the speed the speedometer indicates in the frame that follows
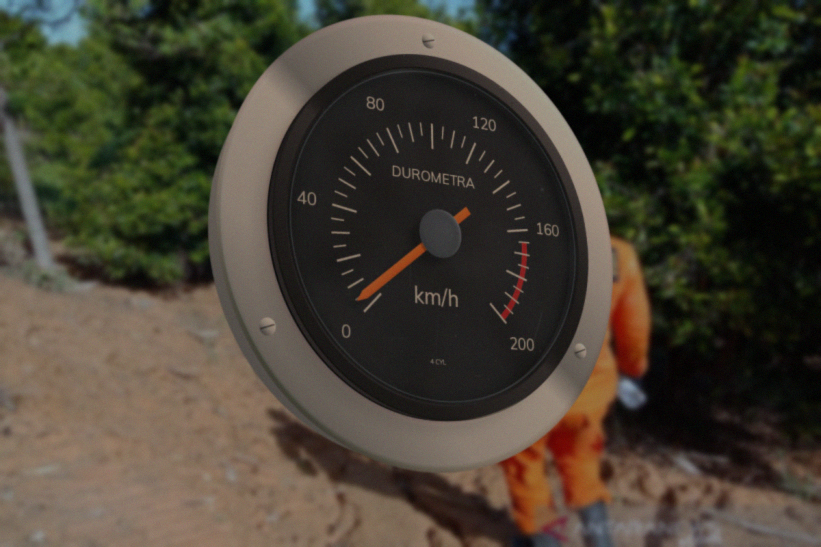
5 km/h
